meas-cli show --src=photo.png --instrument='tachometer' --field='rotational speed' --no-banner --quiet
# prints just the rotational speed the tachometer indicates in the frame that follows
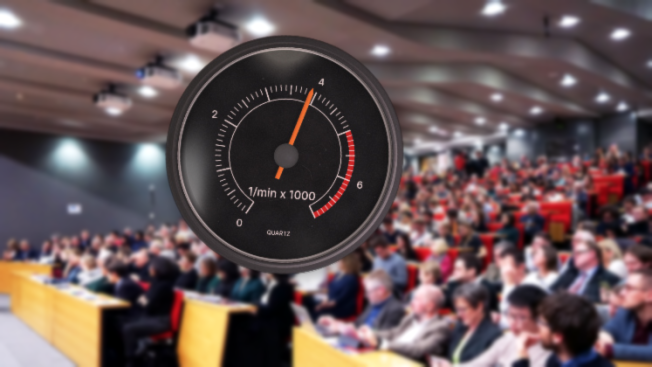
3900 rpm
